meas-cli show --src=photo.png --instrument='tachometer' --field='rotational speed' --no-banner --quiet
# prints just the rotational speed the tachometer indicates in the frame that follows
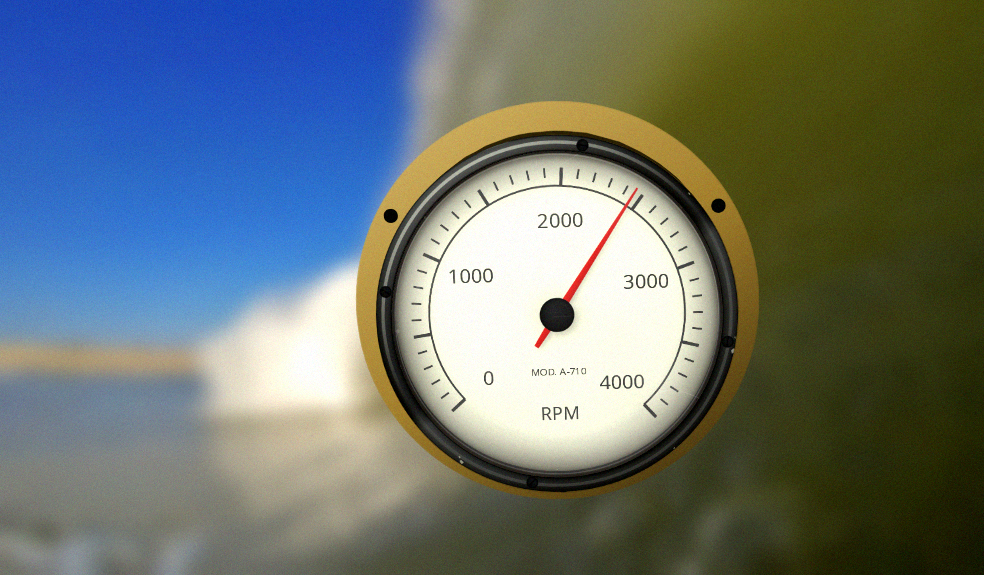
2450 rpm
